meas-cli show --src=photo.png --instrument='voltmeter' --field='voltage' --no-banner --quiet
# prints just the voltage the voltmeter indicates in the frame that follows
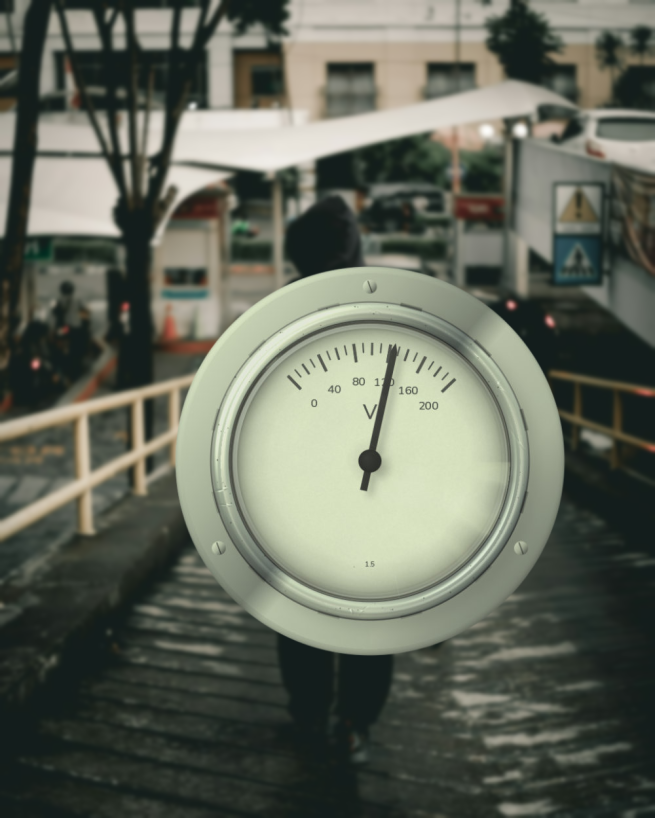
125 V
